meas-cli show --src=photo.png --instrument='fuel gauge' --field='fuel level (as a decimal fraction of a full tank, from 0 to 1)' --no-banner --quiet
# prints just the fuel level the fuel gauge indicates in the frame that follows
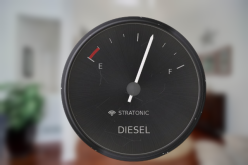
0.625
